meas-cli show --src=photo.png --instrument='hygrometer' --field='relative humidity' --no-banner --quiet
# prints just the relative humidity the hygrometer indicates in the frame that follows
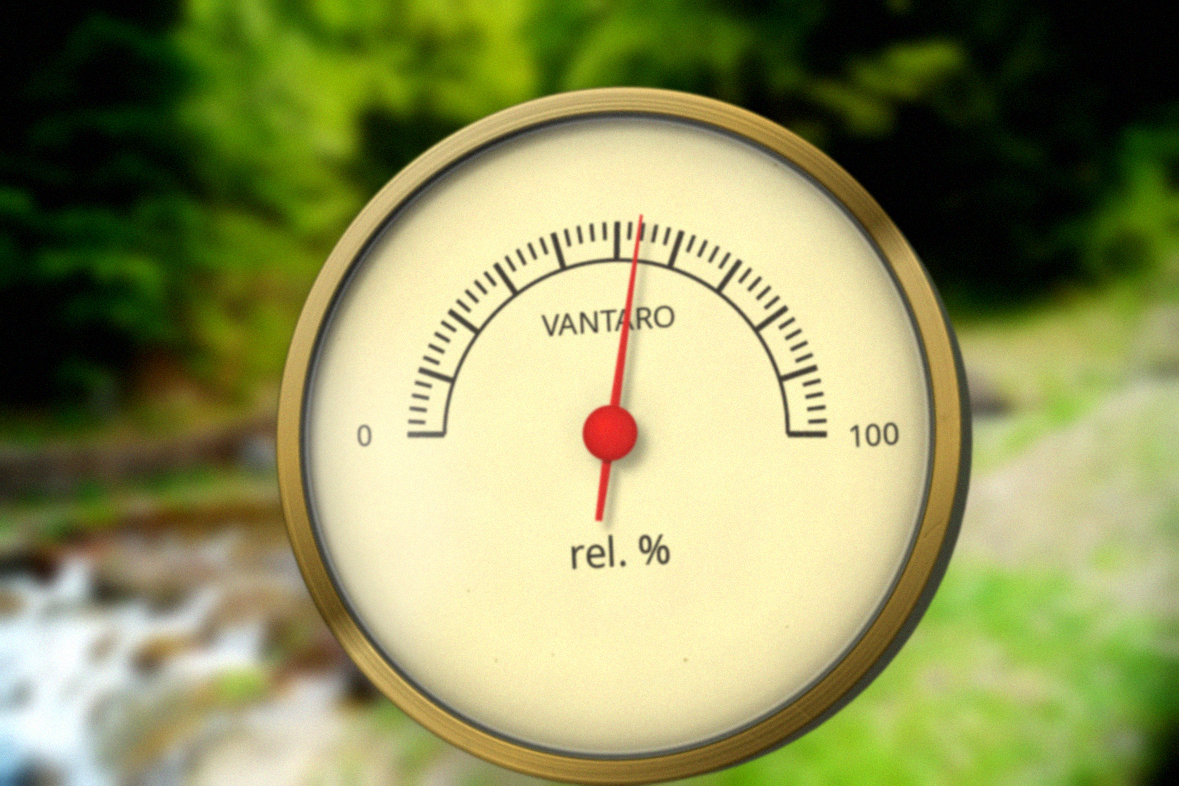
54 %
